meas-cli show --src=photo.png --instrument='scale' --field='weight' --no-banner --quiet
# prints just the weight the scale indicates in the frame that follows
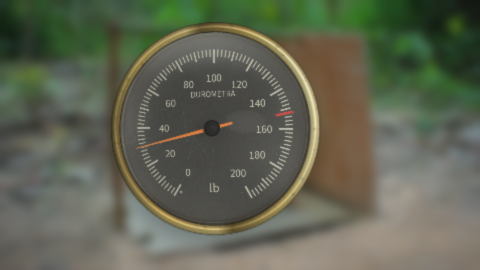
30 lb
